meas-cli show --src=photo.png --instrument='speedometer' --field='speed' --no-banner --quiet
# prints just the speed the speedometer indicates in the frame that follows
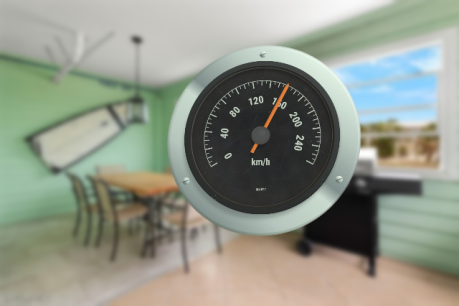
160 km/h
